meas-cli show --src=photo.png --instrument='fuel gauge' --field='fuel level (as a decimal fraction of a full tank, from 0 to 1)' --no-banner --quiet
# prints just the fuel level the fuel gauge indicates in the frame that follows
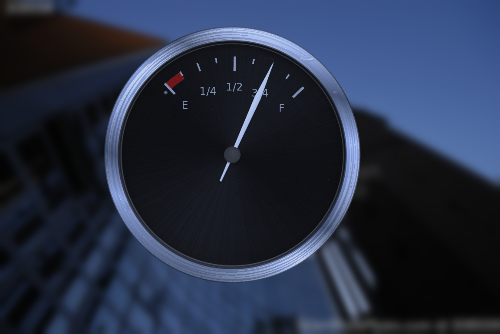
0.75
